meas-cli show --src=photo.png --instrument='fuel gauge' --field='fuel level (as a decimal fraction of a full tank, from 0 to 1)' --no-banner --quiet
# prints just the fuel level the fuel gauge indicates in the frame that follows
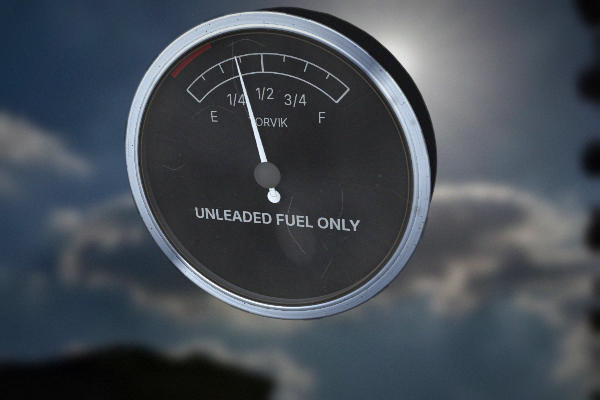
0.375
